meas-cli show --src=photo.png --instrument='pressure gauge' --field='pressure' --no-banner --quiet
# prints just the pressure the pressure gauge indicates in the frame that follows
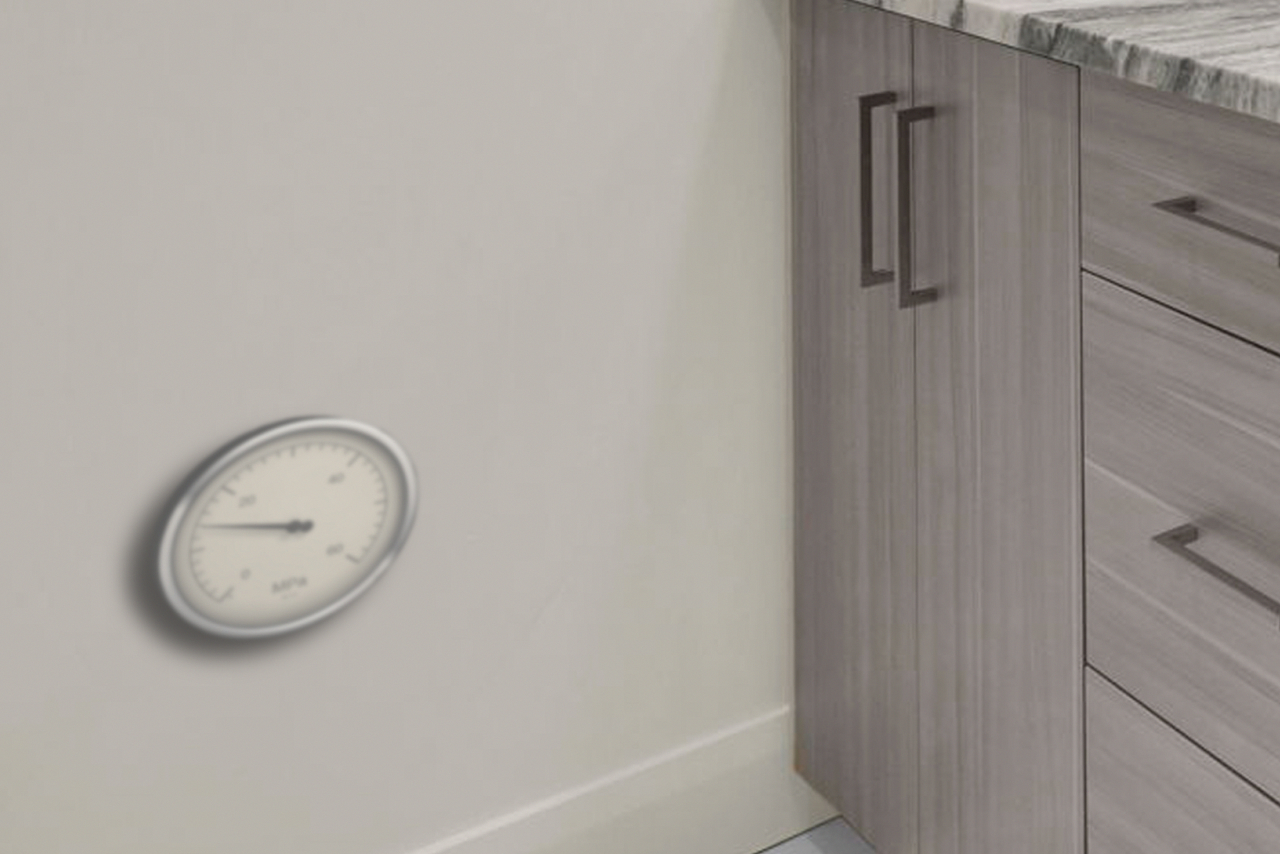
14 MPa
